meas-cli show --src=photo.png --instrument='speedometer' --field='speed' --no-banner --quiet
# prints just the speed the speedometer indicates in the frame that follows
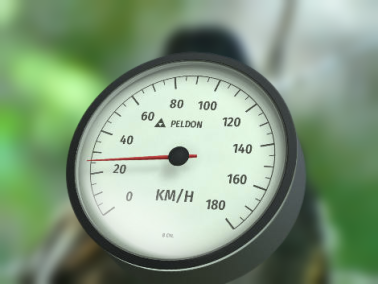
25 km/h
